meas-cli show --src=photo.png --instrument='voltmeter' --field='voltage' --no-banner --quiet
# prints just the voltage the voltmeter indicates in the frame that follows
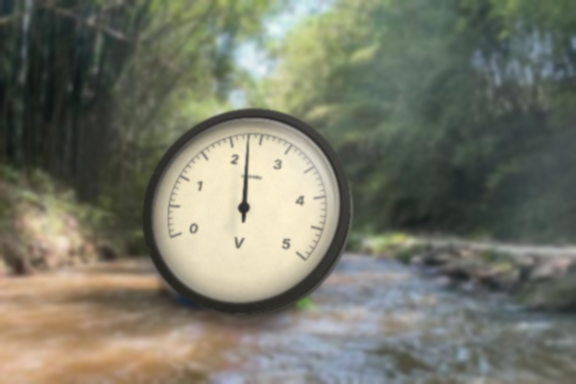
2.3 V
